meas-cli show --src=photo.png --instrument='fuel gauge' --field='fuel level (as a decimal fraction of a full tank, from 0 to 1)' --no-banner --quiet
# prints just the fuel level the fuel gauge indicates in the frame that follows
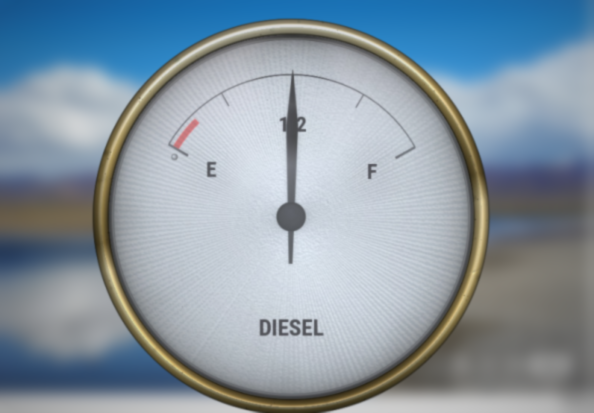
0.5
